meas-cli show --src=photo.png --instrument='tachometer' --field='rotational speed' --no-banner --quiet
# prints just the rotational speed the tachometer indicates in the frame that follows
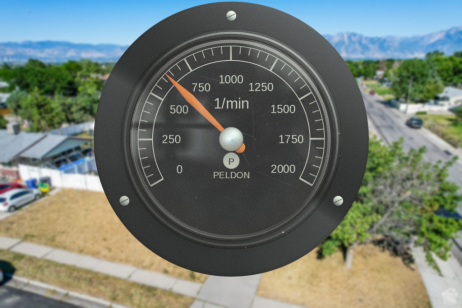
625 rpm
